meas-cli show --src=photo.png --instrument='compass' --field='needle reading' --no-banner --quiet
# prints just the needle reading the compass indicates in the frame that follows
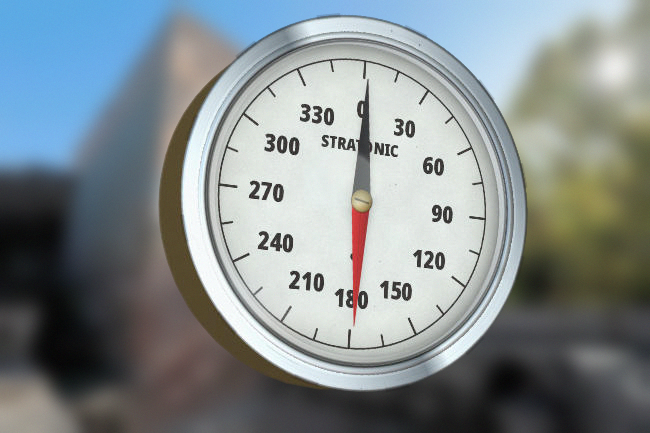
180 °
